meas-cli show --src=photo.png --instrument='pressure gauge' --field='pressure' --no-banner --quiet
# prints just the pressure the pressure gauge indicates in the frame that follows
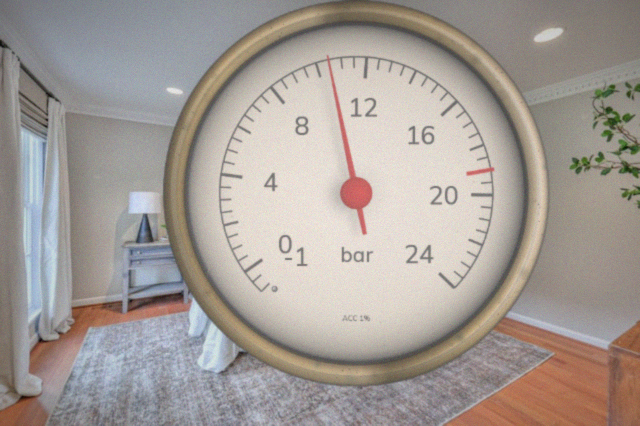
10.5 bar
